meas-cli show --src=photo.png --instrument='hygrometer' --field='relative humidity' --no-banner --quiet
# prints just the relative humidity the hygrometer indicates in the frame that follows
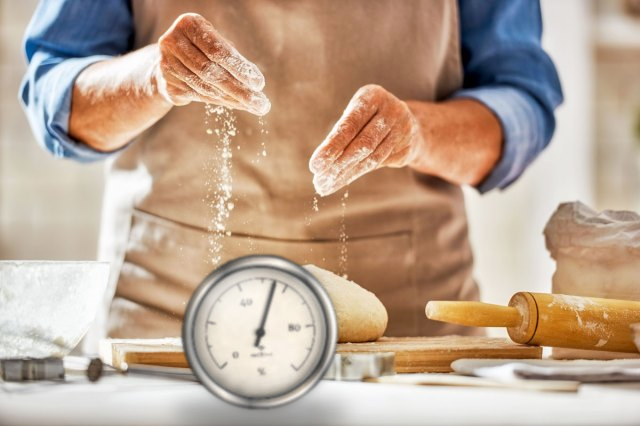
55 %
